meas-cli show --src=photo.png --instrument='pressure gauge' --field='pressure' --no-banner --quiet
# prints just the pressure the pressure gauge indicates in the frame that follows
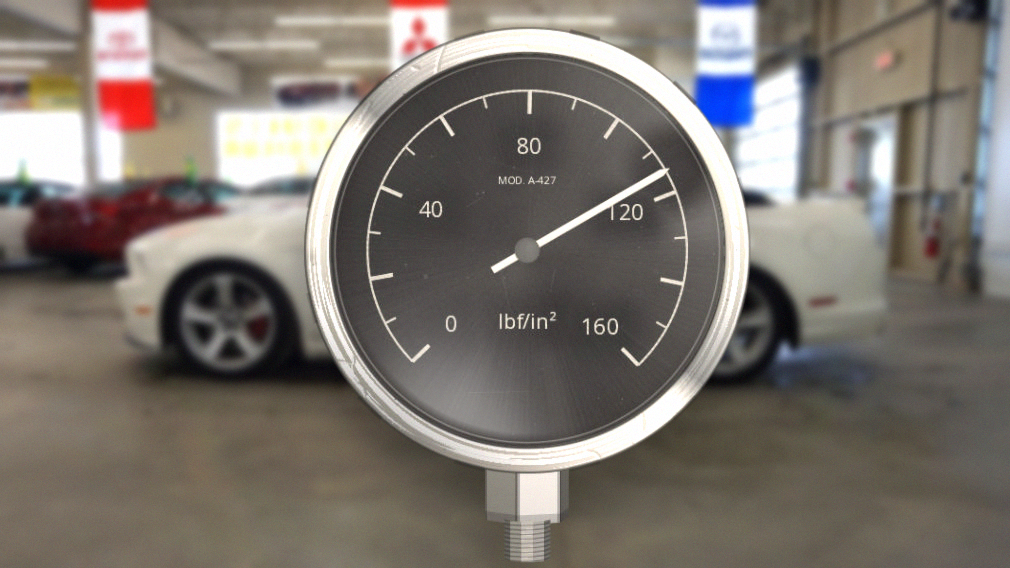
115 psi
